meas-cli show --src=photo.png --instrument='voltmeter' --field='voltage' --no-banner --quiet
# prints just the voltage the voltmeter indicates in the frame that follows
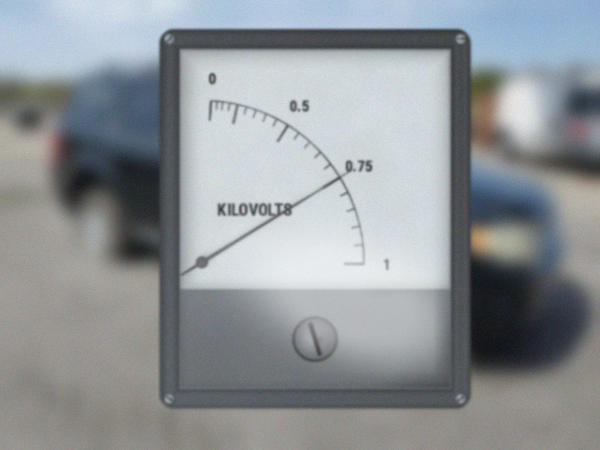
0.75 kV
